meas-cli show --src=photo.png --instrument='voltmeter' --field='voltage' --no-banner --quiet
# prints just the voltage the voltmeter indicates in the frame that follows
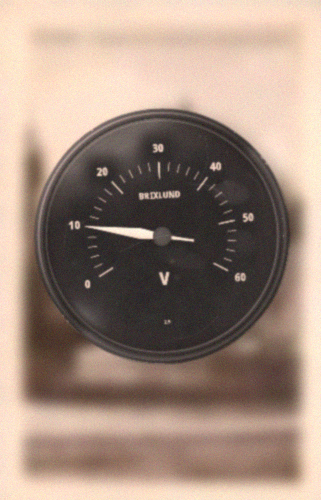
10 V
